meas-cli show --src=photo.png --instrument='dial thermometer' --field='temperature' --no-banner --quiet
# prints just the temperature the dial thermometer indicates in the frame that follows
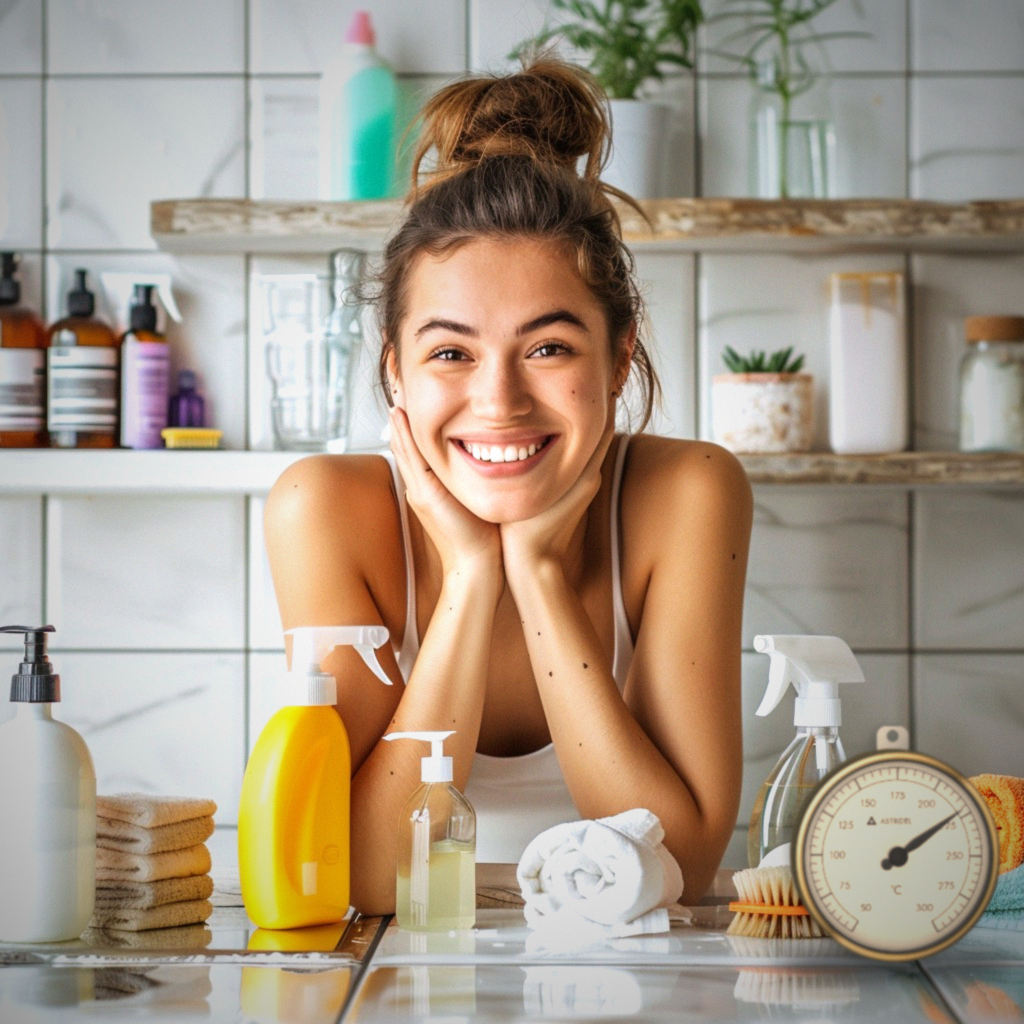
220 °C
